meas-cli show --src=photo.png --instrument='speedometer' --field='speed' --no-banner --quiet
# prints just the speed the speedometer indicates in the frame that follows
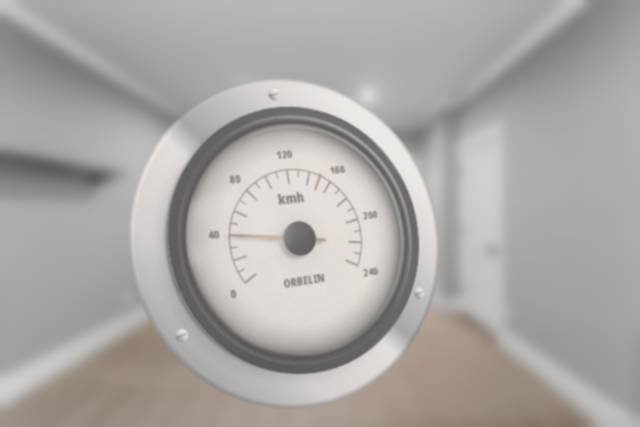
40 km/h
